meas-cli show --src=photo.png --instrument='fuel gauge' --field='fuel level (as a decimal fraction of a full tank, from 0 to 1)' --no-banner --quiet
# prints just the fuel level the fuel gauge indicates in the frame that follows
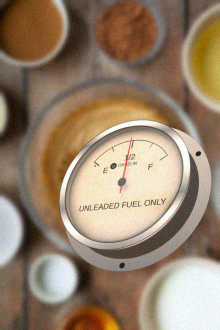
0.5
